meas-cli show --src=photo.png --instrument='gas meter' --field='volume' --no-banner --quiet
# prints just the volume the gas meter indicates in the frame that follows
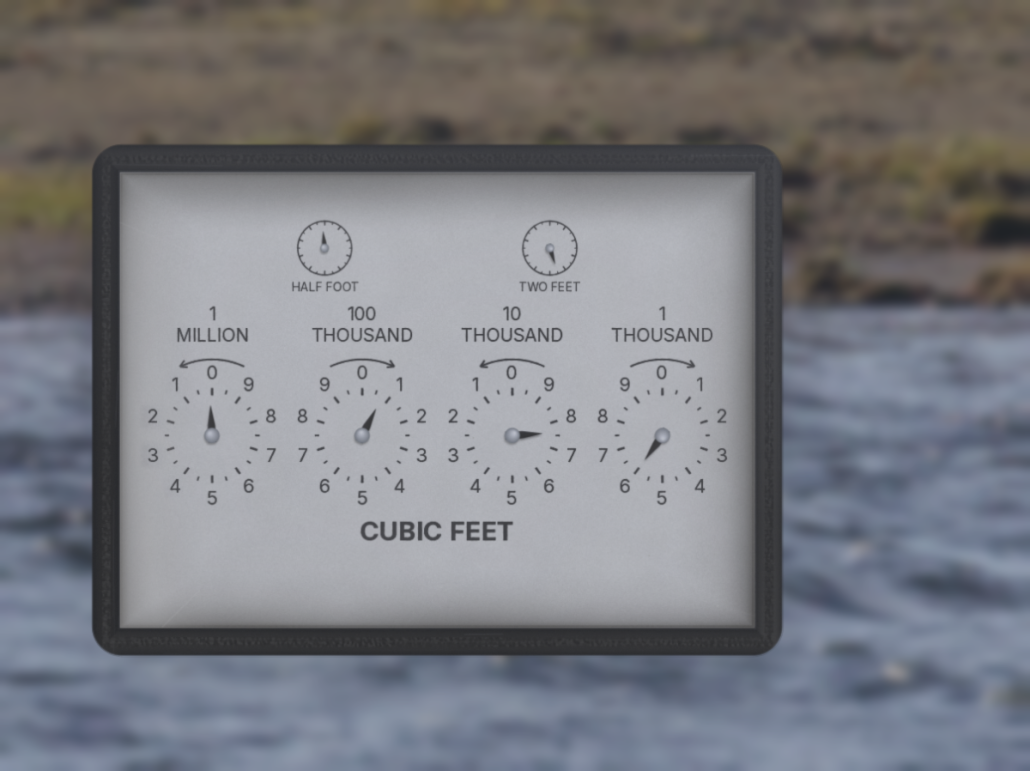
7600 ft³
